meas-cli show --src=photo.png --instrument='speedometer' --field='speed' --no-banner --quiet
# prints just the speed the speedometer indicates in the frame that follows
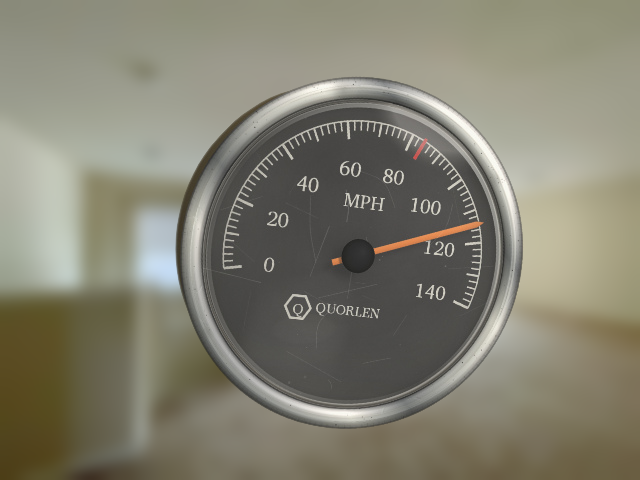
114 mph
